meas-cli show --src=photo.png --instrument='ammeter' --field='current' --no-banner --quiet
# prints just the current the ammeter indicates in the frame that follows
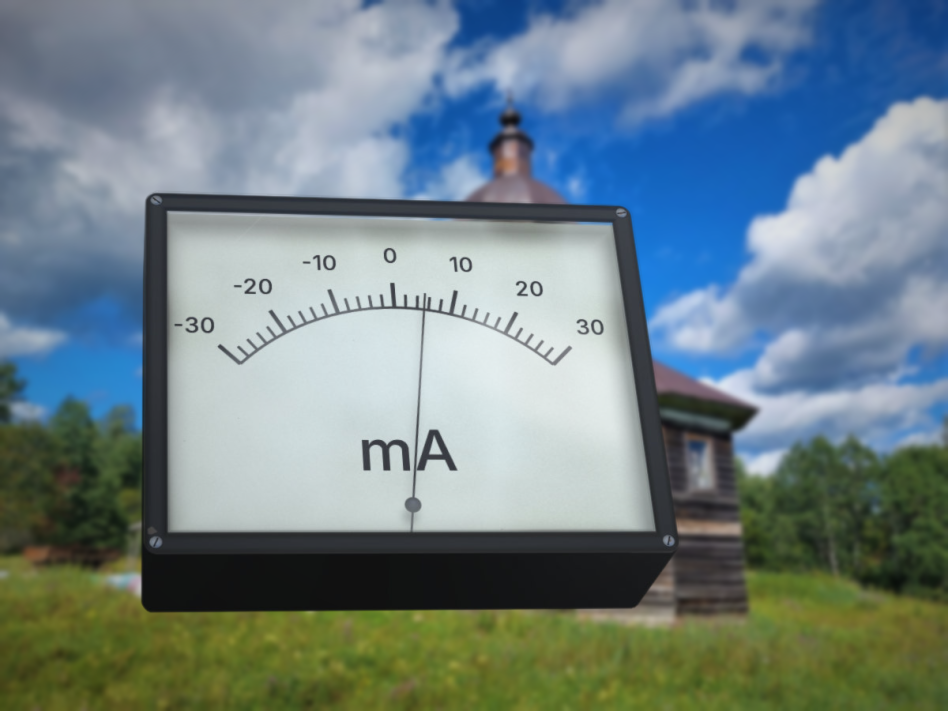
5 mA
